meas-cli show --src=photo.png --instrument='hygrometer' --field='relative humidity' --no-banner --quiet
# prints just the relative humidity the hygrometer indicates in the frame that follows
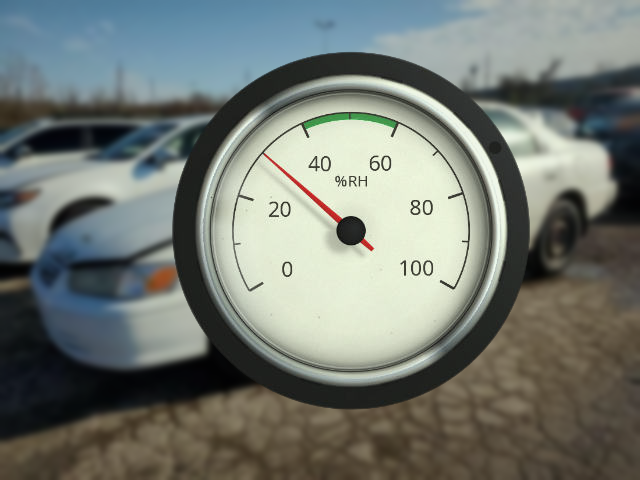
30 %
